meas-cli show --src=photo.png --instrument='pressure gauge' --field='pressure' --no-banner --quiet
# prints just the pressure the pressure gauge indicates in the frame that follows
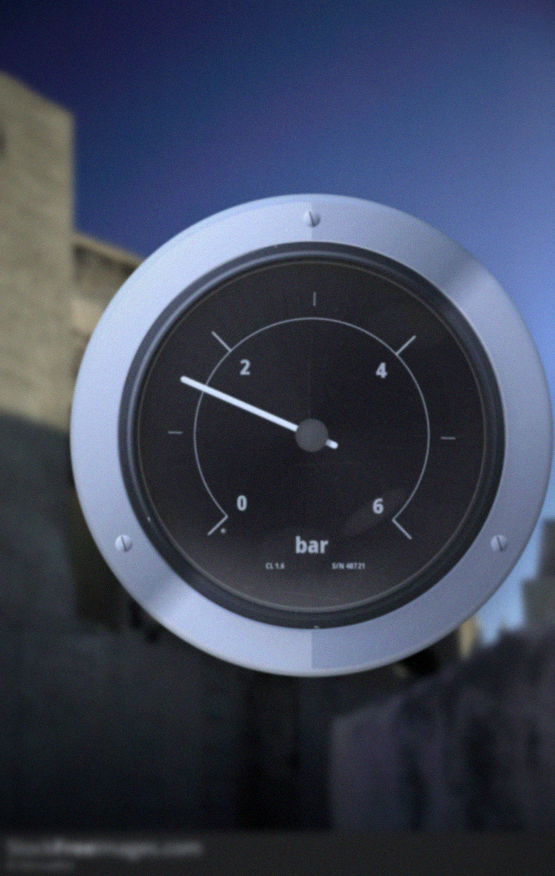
1.5 bar
